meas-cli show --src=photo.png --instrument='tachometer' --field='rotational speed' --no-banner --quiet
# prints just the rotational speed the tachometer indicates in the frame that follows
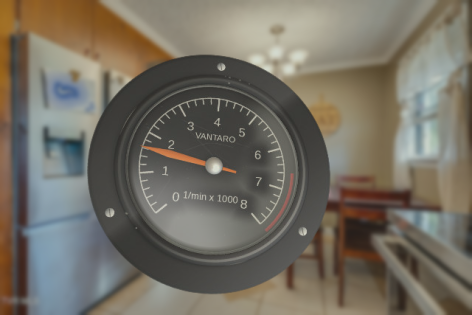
1600 rpm
